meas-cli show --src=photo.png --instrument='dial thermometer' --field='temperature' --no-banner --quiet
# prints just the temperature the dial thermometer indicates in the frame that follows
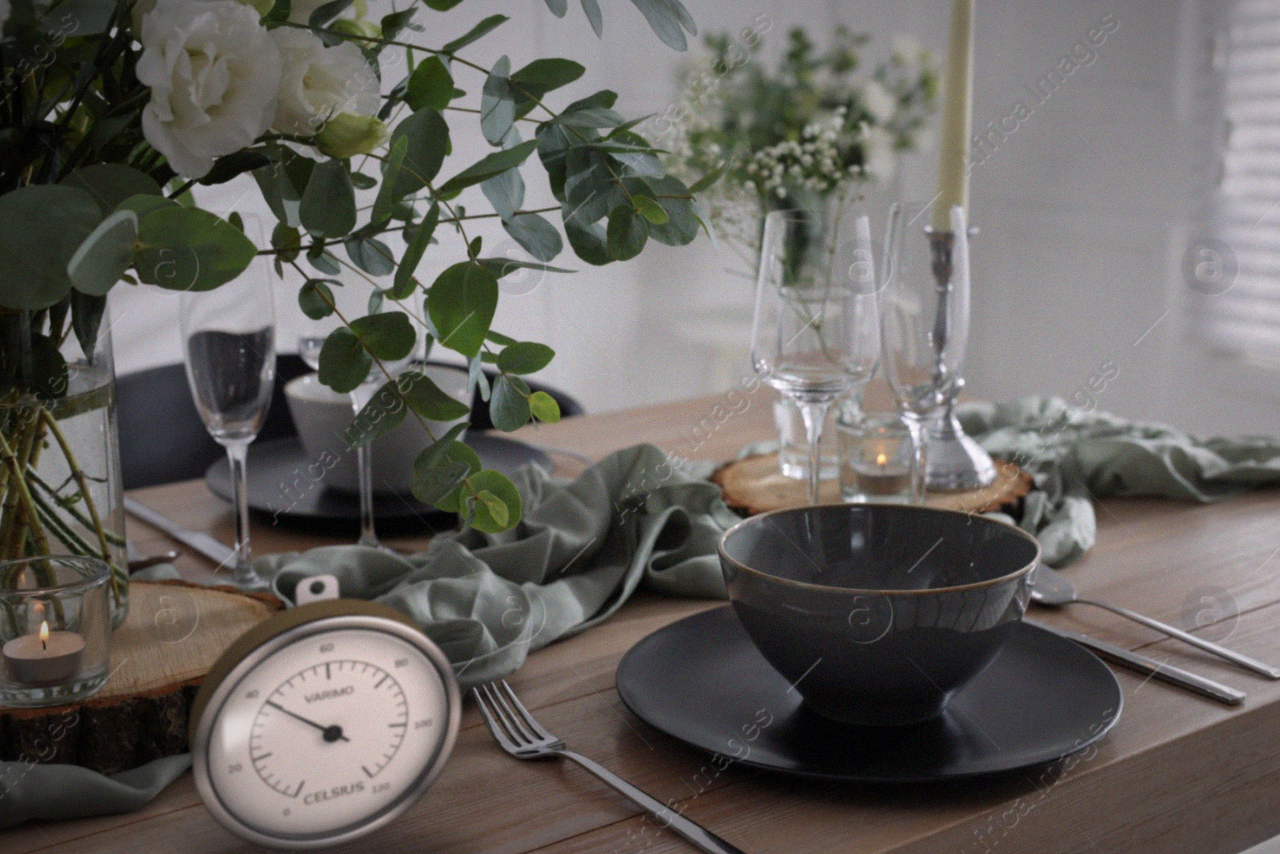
40 °C
